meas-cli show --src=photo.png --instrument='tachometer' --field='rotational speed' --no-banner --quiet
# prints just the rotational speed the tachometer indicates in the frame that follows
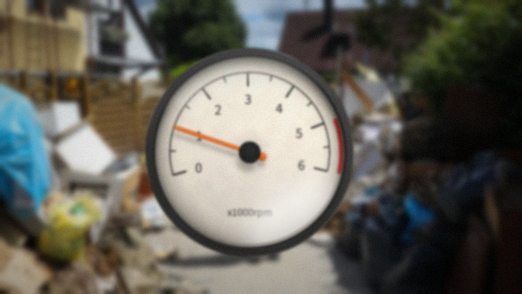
1000 rpm
